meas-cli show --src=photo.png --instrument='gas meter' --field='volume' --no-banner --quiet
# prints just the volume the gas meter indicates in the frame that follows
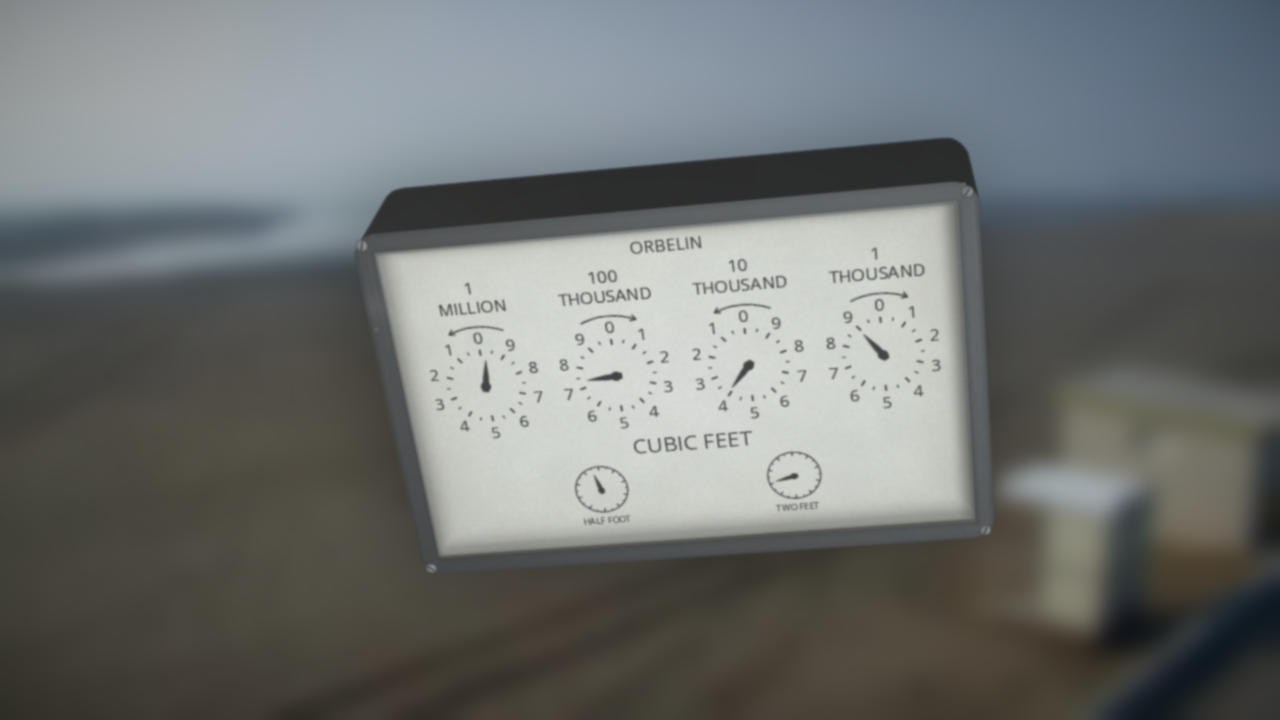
973900 ft³
